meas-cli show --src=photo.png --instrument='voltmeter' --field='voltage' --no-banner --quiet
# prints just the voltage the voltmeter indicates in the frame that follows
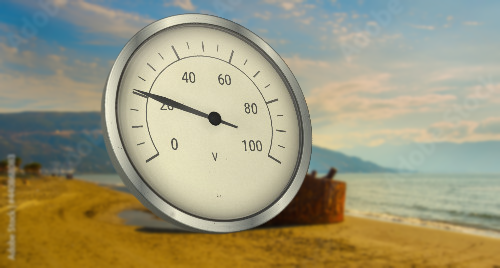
20 V
